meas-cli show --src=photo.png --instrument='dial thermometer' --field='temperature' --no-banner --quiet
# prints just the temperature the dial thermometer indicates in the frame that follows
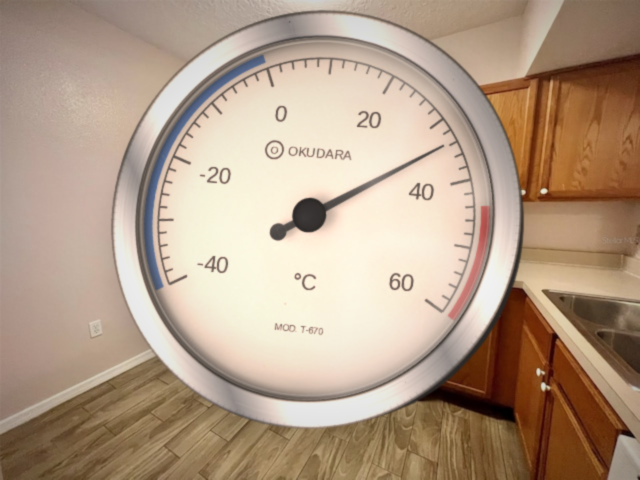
34 °C
